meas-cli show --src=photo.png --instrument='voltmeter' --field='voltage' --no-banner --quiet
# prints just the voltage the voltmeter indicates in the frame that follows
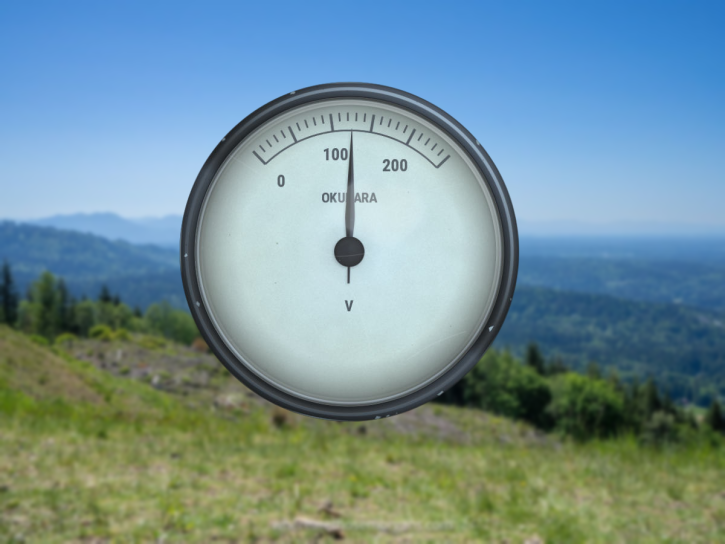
125 V
